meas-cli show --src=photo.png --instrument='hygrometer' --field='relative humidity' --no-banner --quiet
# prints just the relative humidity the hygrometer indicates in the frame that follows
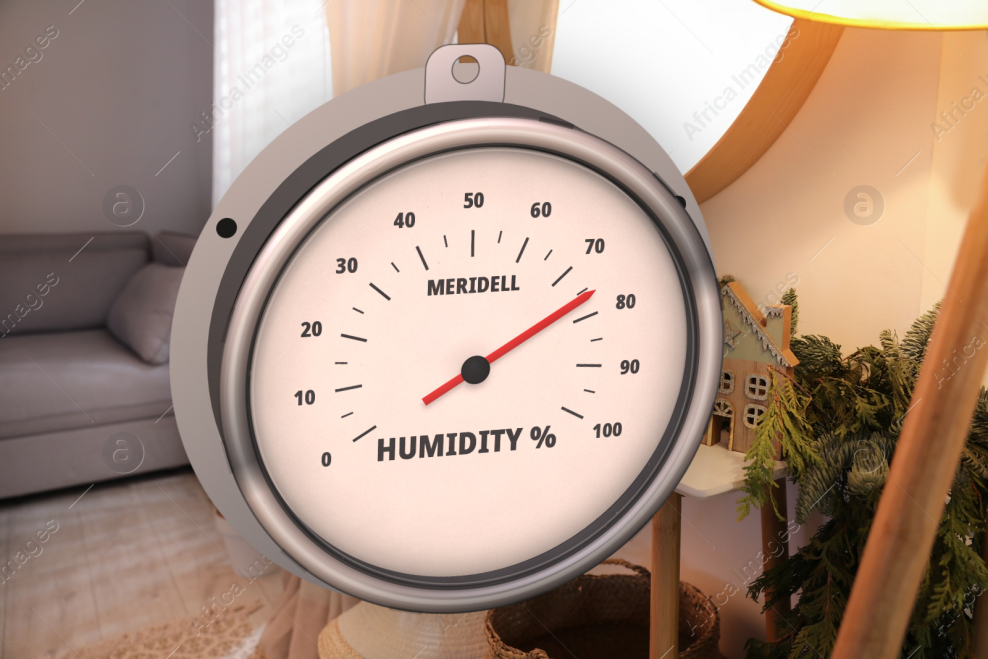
75 %
